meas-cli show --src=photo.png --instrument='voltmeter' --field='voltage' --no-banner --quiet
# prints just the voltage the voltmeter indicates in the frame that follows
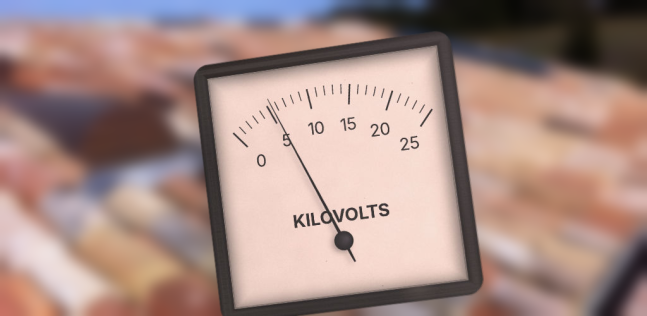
5.5 kV
